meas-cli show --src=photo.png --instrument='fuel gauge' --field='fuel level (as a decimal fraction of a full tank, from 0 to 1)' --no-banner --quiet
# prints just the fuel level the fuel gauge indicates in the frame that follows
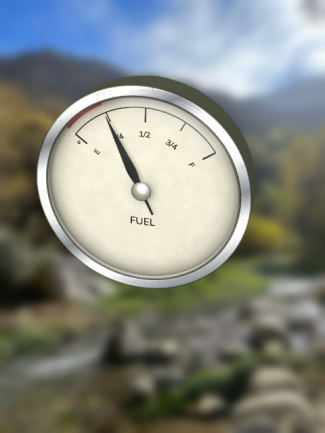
0.25
